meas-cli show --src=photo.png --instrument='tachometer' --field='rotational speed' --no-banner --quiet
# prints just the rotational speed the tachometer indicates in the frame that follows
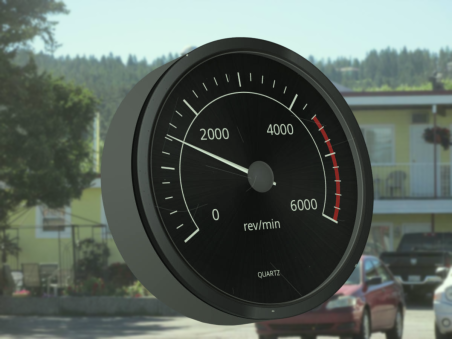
1400 rpm
